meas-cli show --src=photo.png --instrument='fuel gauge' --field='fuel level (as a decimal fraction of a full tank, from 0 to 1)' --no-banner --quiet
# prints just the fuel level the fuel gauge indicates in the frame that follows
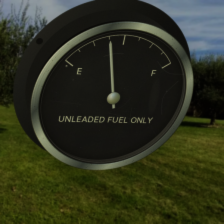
0.375
